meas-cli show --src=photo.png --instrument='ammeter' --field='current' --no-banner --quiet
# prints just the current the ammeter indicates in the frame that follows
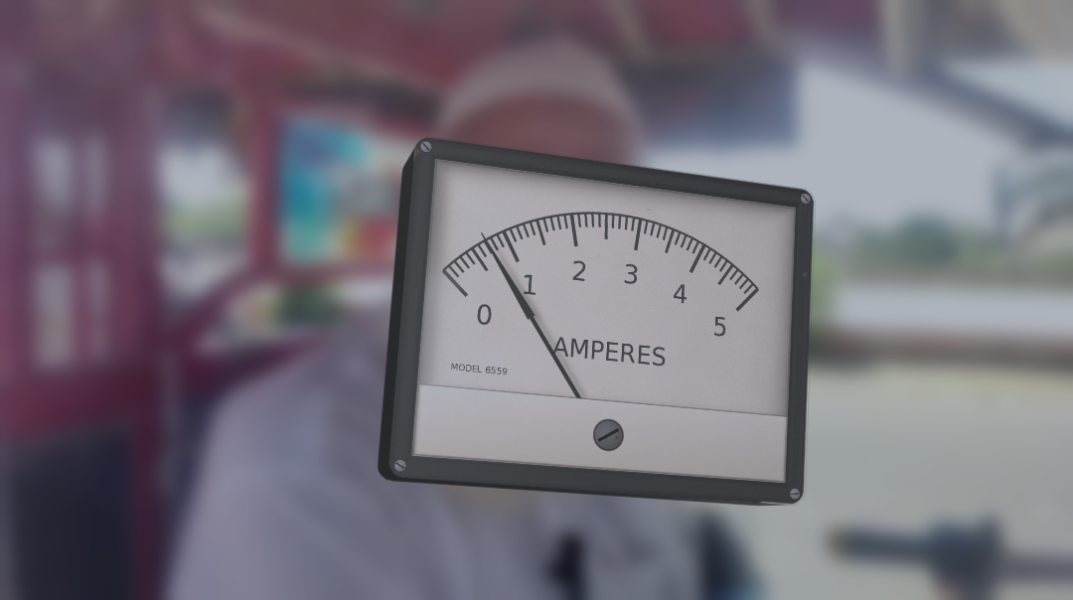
0.7 A
